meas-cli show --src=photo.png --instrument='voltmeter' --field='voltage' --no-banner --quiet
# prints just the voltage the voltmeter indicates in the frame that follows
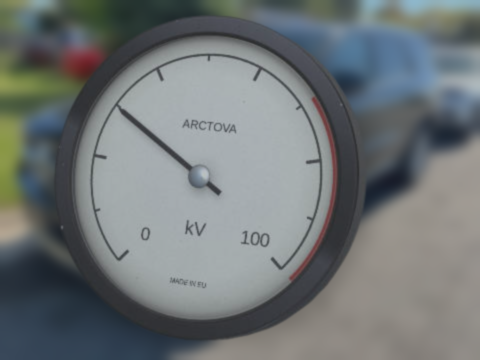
30 kV
